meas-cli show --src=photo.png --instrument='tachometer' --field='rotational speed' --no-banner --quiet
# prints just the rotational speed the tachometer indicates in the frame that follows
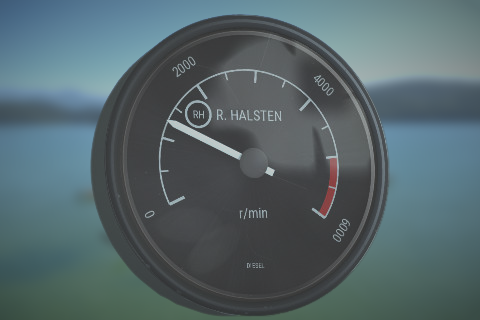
1250 rpm
